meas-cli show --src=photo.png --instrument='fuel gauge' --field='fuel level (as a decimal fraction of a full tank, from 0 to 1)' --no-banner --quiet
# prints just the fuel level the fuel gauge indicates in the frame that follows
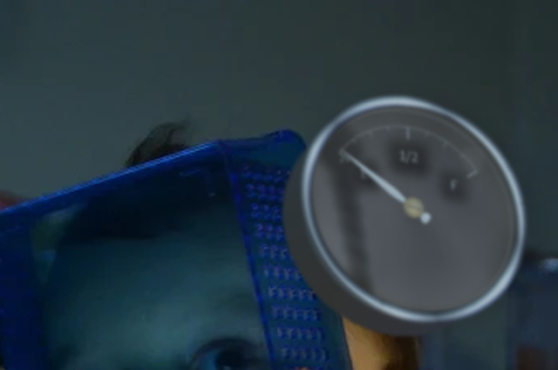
0
